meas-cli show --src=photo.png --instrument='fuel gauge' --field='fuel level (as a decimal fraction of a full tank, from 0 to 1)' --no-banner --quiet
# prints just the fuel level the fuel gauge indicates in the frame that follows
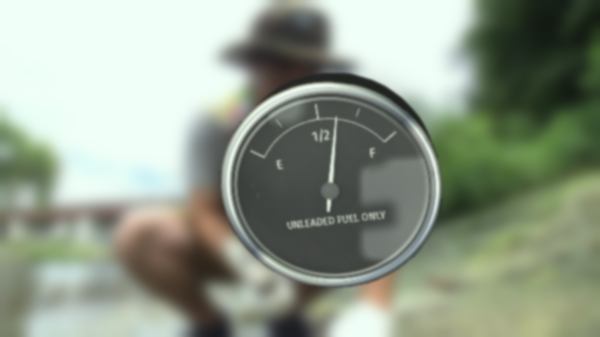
0.625
